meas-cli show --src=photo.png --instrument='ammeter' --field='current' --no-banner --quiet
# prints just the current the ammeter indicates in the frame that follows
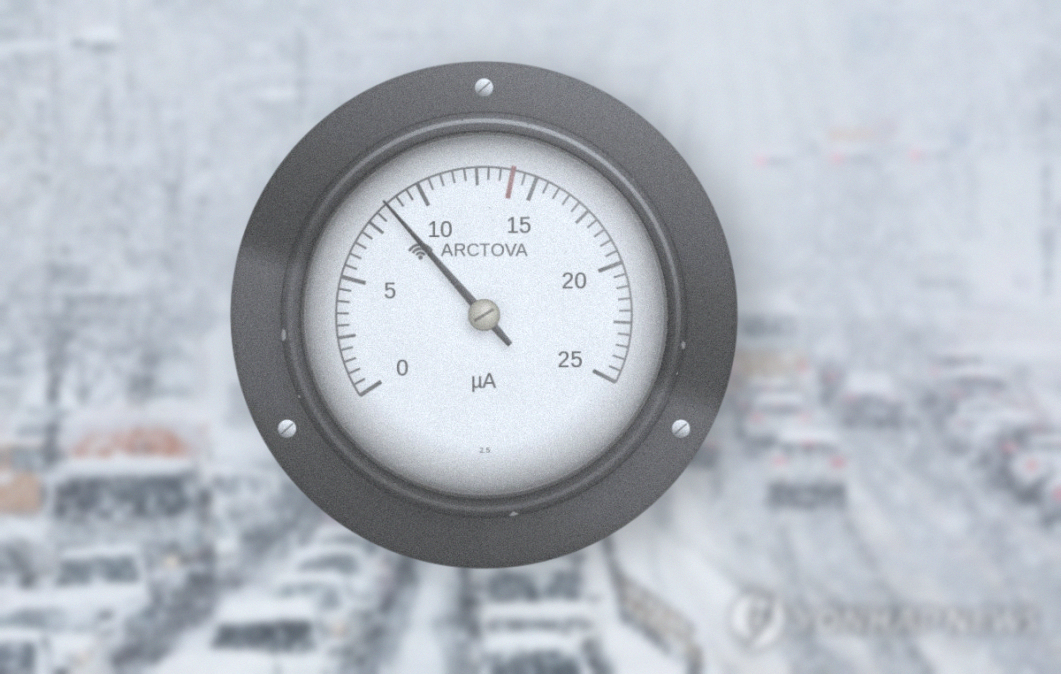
8.5 µA
